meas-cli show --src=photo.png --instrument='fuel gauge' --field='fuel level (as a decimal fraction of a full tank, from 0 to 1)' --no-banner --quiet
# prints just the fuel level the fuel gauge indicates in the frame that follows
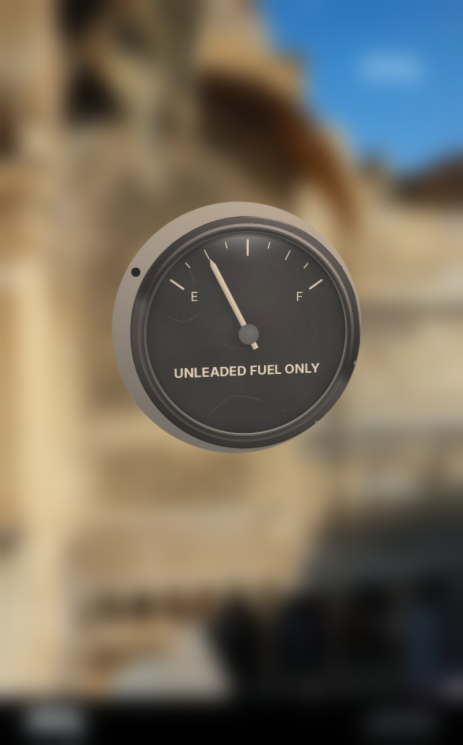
0.25
